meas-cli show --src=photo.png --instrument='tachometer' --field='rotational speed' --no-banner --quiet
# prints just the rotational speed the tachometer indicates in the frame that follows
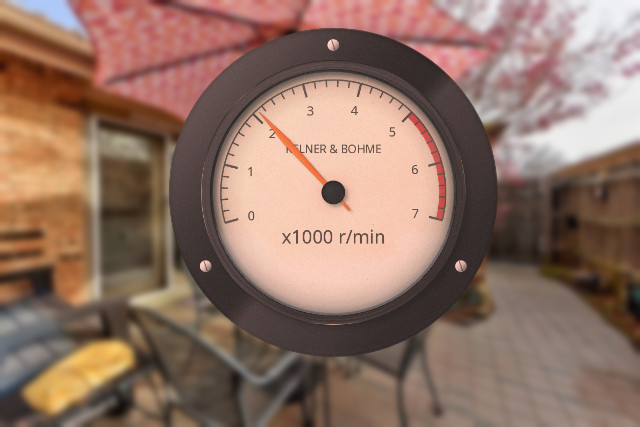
2100 rpm
